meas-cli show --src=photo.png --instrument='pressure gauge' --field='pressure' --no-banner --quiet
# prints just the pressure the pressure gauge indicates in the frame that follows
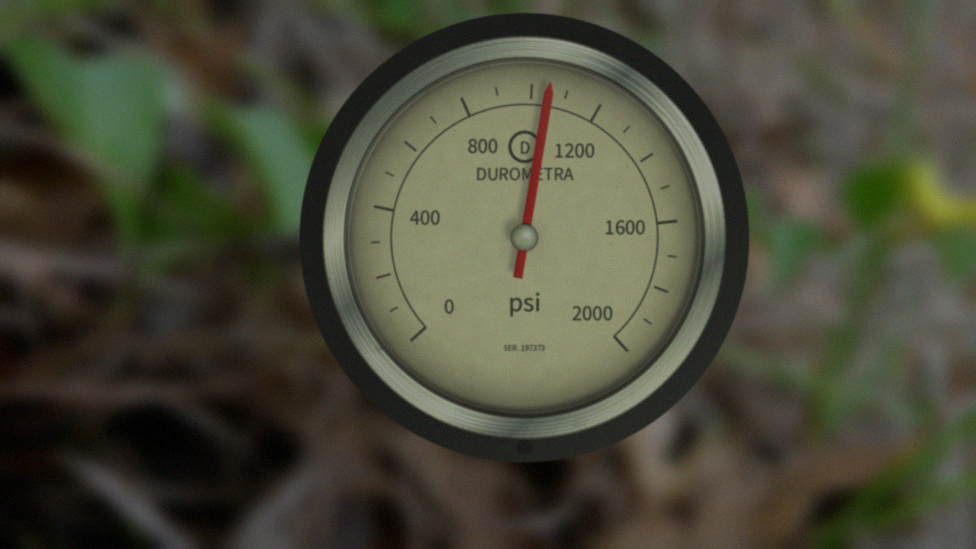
1050 psi
